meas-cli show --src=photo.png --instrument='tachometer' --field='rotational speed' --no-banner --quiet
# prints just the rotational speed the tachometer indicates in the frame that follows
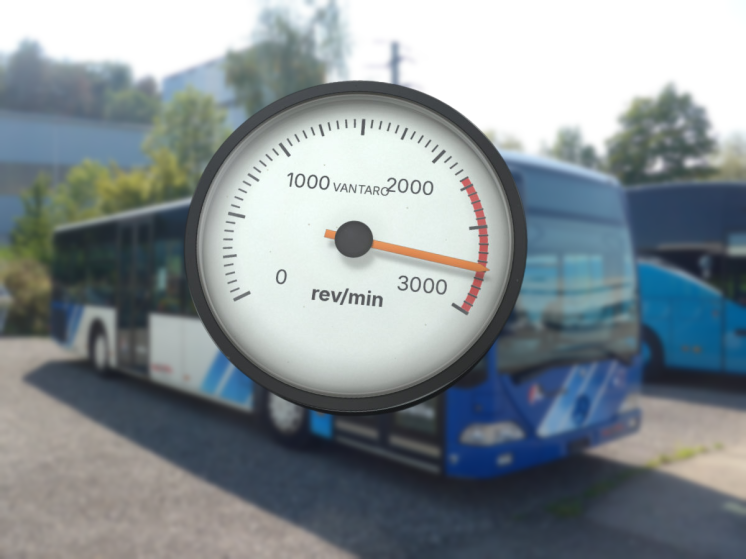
2750 rpm
